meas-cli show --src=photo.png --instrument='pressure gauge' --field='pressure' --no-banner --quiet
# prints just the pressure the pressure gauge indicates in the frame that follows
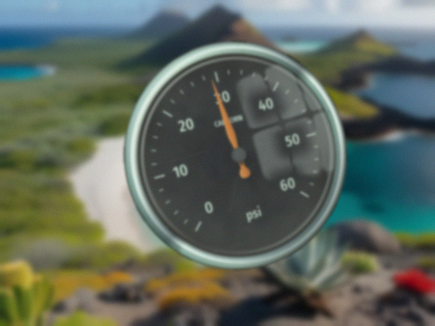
29 psi
